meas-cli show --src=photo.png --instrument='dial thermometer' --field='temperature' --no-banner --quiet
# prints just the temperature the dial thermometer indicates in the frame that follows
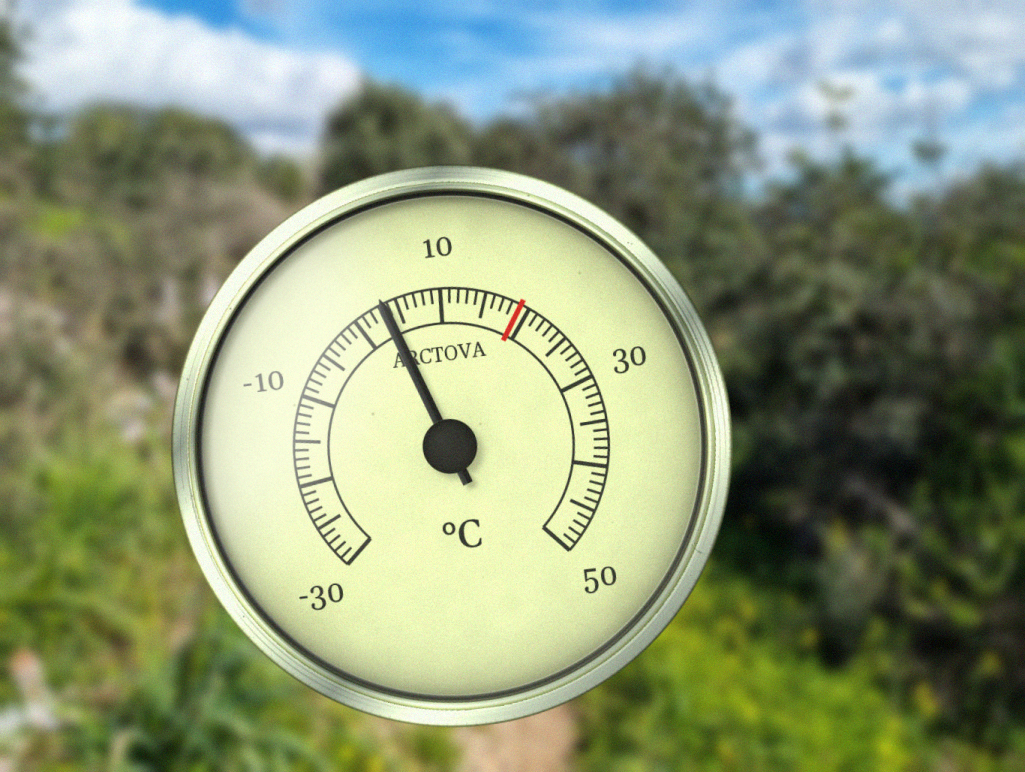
3.5 °C
